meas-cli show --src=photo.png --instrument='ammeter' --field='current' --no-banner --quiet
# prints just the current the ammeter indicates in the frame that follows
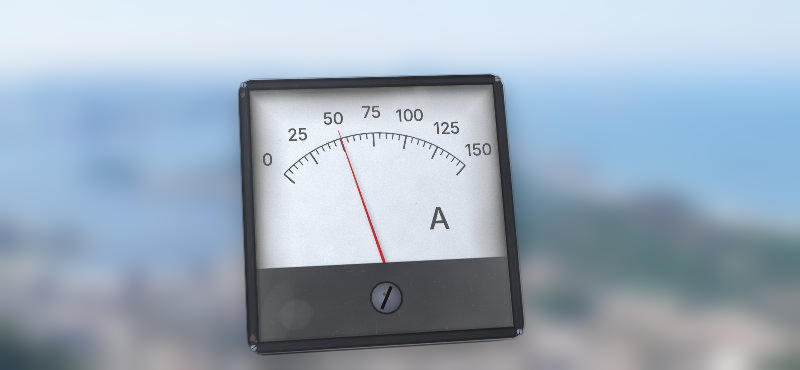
50 A
